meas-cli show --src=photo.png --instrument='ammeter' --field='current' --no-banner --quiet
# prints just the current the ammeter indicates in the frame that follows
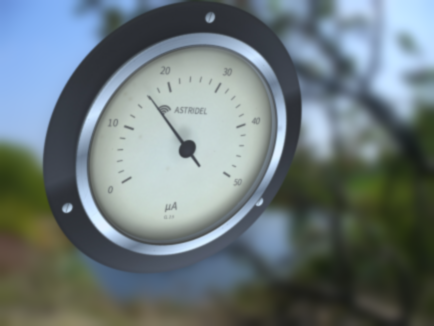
16 µA
